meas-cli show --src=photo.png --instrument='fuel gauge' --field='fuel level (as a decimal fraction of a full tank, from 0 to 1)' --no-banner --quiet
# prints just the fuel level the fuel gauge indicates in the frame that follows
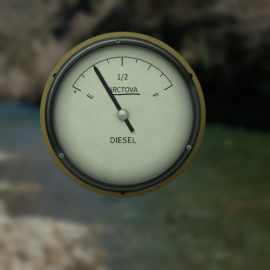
0.25
